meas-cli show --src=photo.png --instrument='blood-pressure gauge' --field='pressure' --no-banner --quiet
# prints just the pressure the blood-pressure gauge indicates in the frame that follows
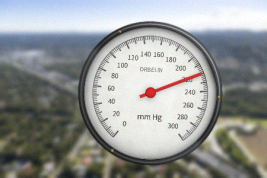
220 mmHg
